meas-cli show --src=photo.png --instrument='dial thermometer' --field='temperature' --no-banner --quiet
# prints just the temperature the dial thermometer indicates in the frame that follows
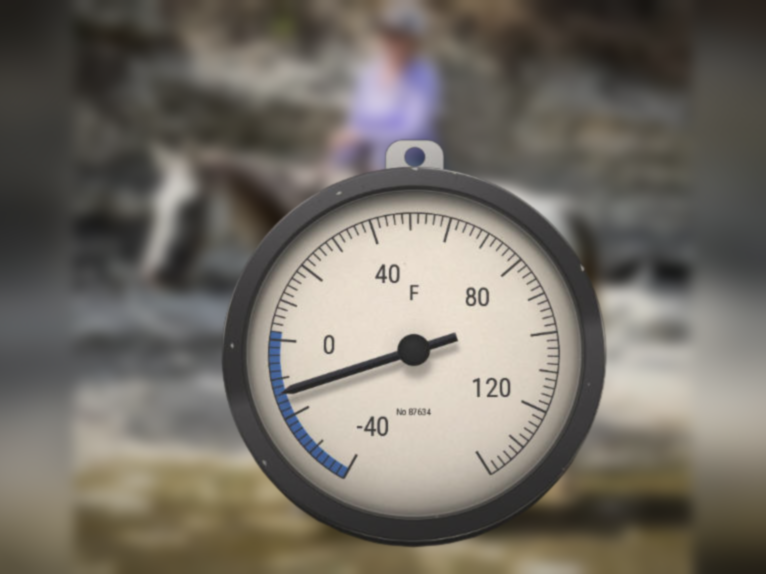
-14 °F
